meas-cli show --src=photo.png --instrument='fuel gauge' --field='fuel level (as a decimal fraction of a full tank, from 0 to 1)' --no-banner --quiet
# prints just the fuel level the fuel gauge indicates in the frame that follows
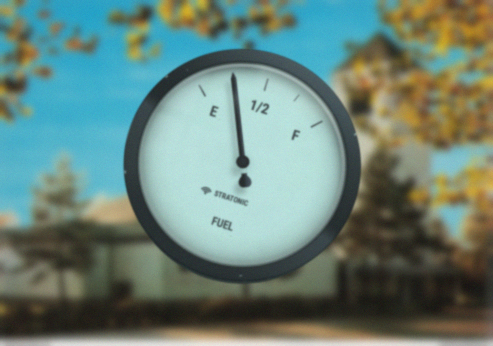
0.25
